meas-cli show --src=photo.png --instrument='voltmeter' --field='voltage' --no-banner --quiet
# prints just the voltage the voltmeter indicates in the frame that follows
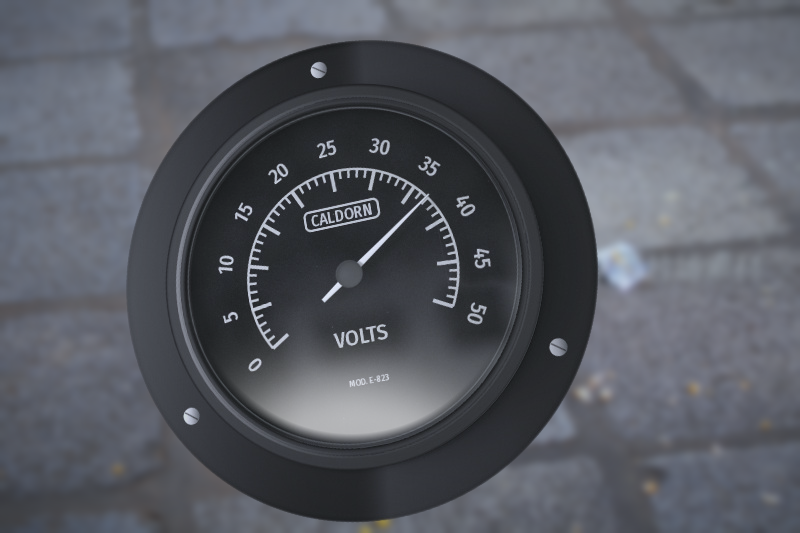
37 V
